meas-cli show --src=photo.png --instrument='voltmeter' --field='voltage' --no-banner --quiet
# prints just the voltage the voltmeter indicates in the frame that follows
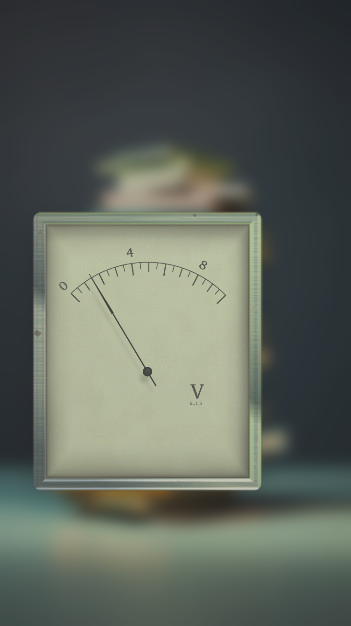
1.5 V
